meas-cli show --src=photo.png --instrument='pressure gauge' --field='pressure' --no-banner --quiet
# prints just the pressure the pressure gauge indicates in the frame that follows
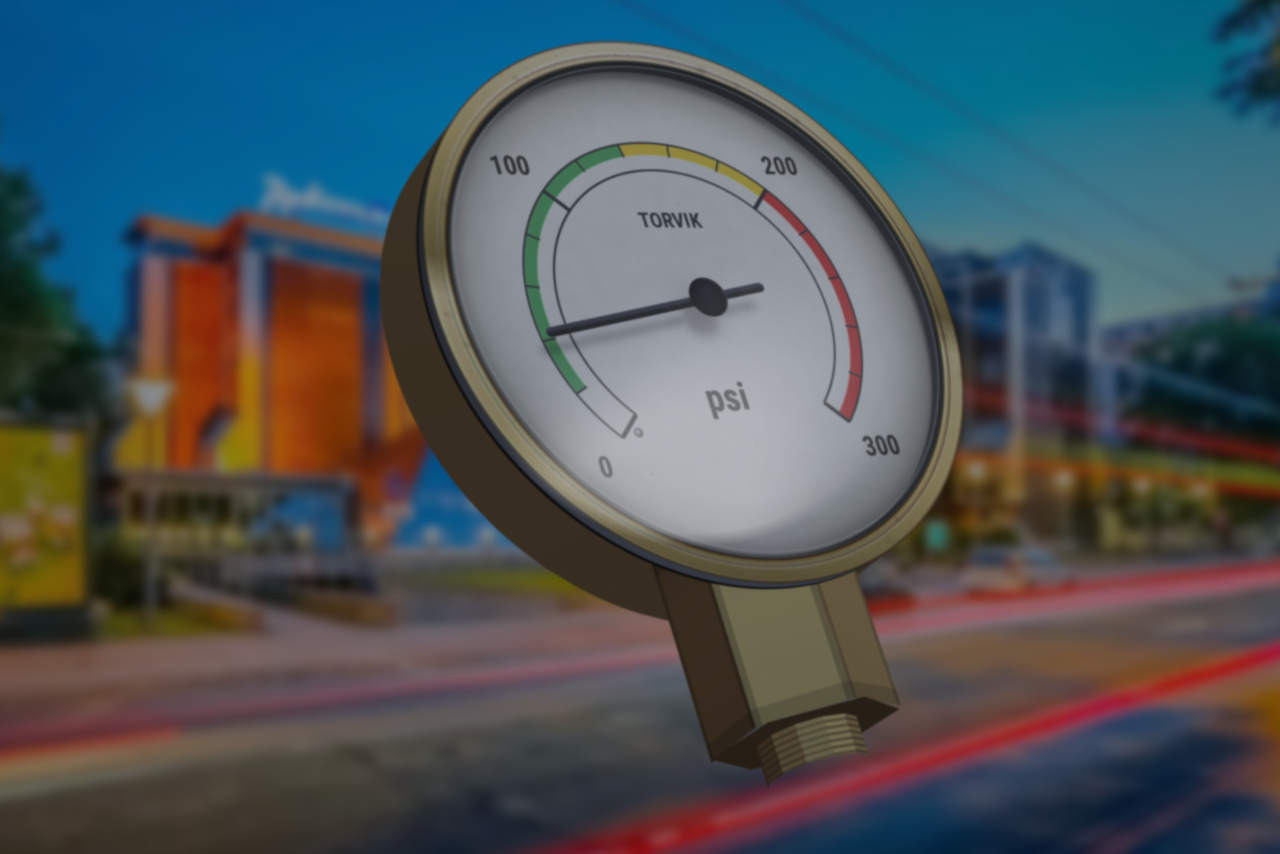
40 psi
